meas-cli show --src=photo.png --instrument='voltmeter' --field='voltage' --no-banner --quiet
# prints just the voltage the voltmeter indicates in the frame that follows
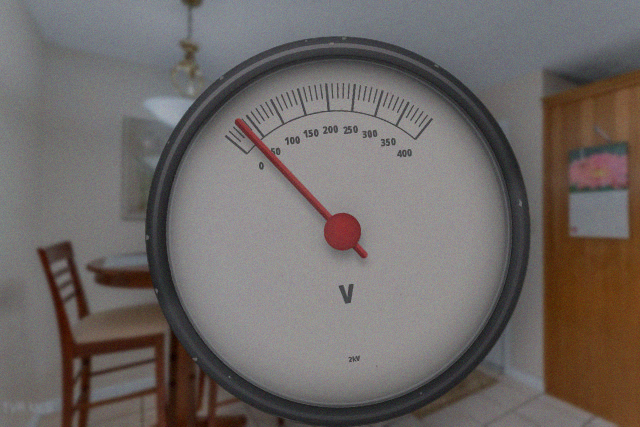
30 V
